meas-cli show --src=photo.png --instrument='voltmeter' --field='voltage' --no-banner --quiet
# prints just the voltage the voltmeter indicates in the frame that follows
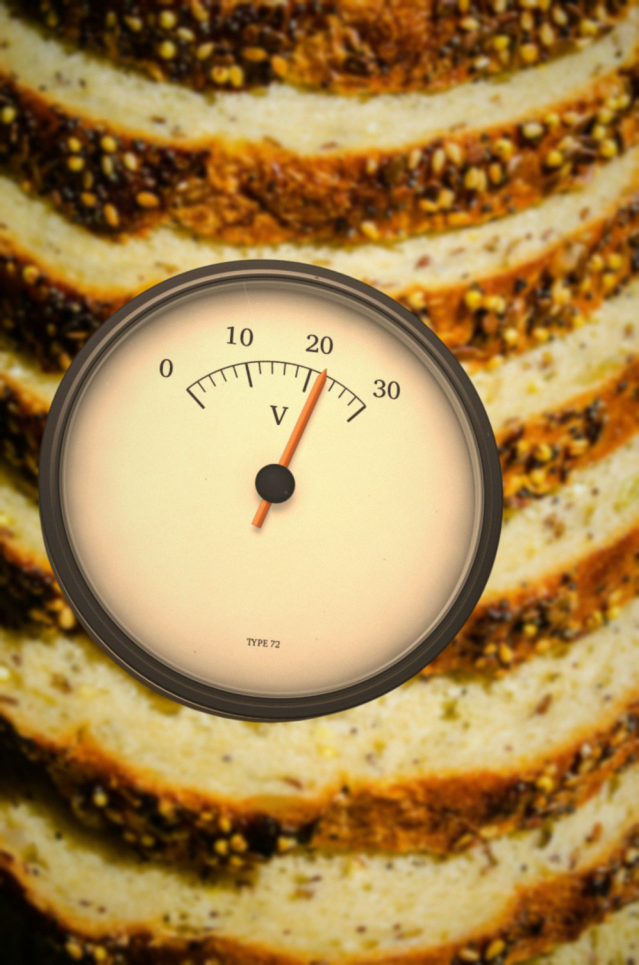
22 V
